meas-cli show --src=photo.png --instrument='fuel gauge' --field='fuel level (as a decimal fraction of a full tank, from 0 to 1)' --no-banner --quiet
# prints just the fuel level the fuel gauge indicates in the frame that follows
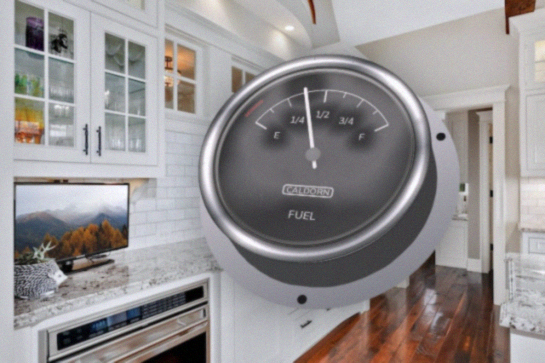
0.375
